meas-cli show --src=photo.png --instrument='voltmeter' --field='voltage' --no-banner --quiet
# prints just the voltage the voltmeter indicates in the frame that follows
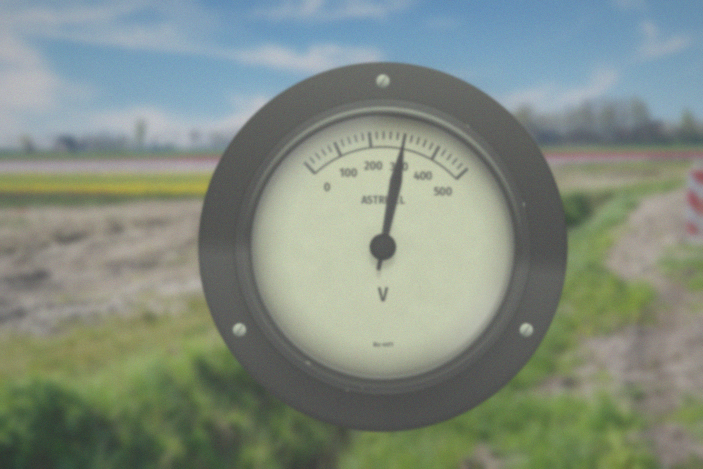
300 V
